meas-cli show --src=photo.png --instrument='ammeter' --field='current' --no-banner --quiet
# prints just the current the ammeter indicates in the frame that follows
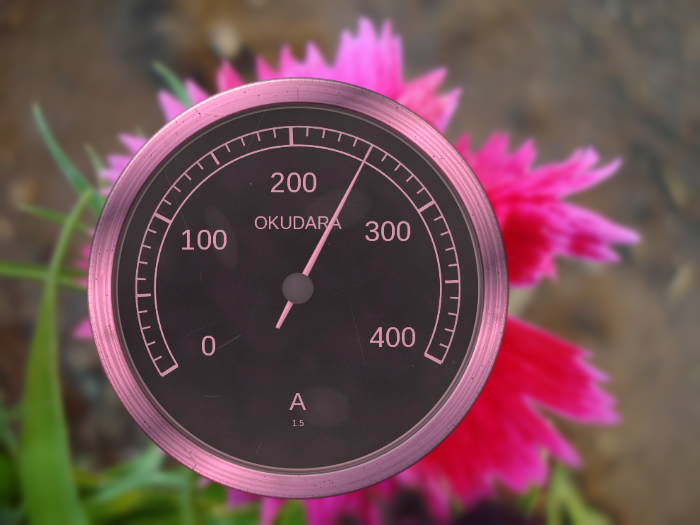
250 A
